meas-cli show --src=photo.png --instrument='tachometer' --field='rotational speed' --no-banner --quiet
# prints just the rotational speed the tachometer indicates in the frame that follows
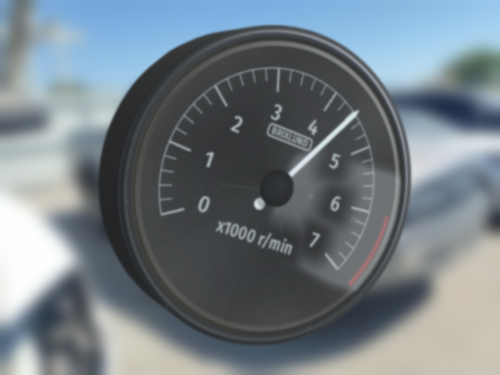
4400 rpm
